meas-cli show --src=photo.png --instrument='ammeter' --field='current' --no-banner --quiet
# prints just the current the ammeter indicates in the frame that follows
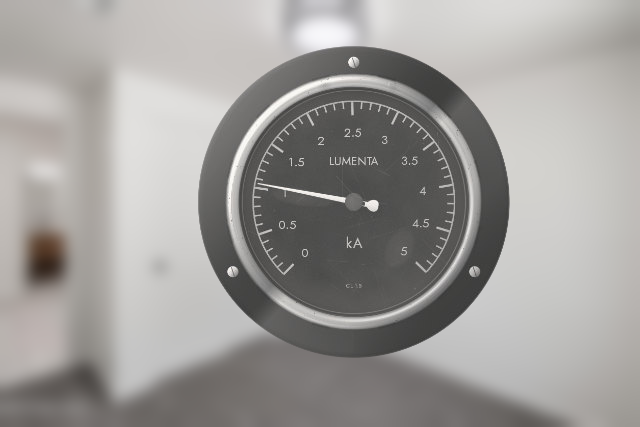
1.05 kA
